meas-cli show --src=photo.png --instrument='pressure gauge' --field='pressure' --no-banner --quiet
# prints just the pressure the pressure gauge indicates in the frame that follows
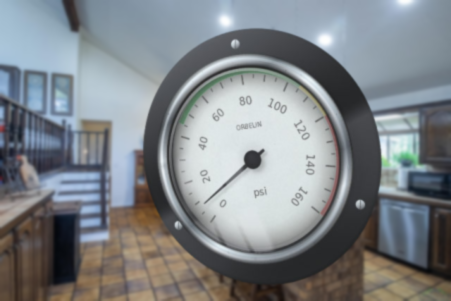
7.5 psi
